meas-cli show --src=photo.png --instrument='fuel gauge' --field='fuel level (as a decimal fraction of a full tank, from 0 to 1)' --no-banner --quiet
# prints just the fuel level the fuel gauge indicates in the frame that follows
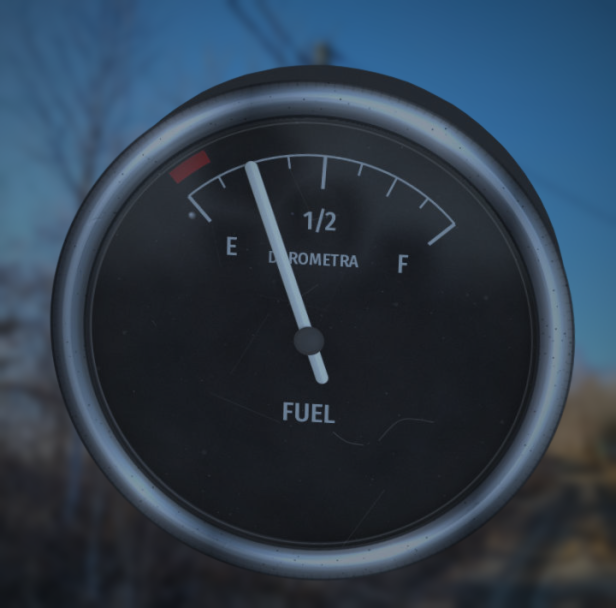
0.25
